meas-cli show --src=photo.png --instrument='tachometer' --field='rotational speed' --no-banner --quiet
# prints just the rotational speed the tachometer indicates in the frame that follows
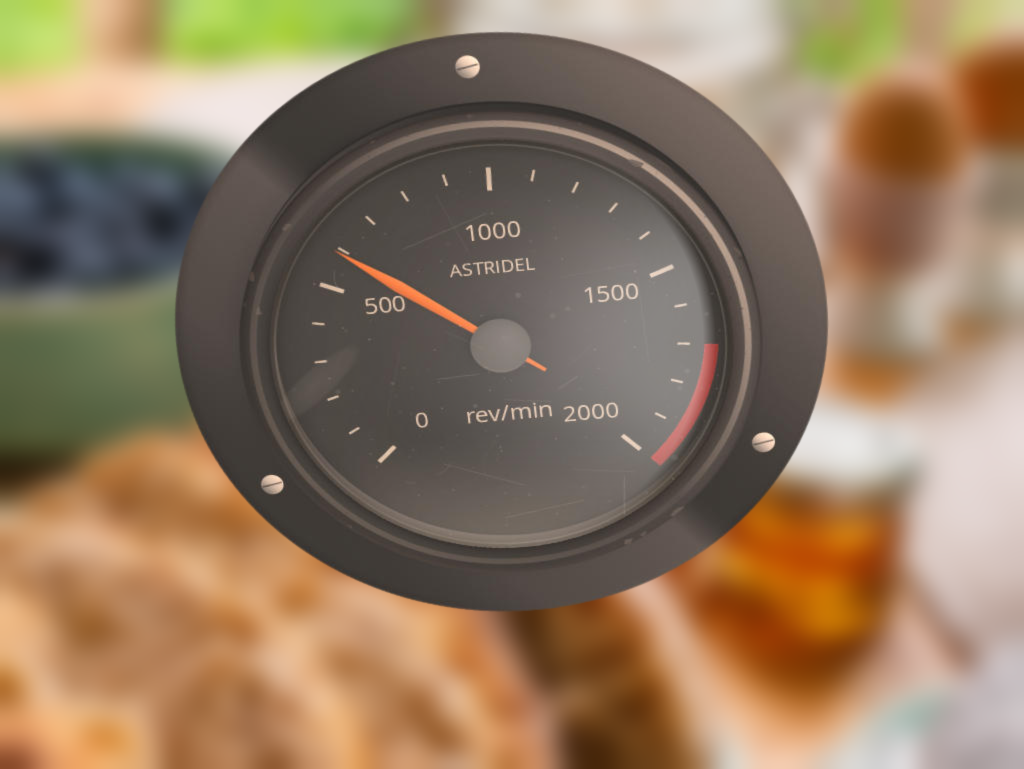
600 rpm
